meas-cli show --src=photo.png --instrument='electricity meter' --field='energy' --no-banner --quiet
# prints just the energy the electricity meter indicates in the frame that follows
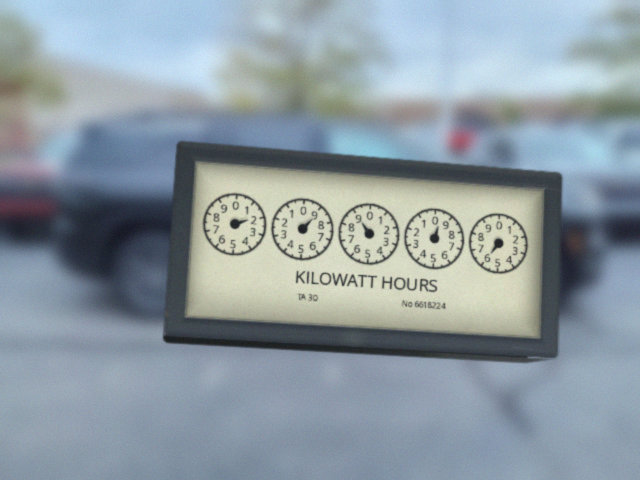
18896 kWh
